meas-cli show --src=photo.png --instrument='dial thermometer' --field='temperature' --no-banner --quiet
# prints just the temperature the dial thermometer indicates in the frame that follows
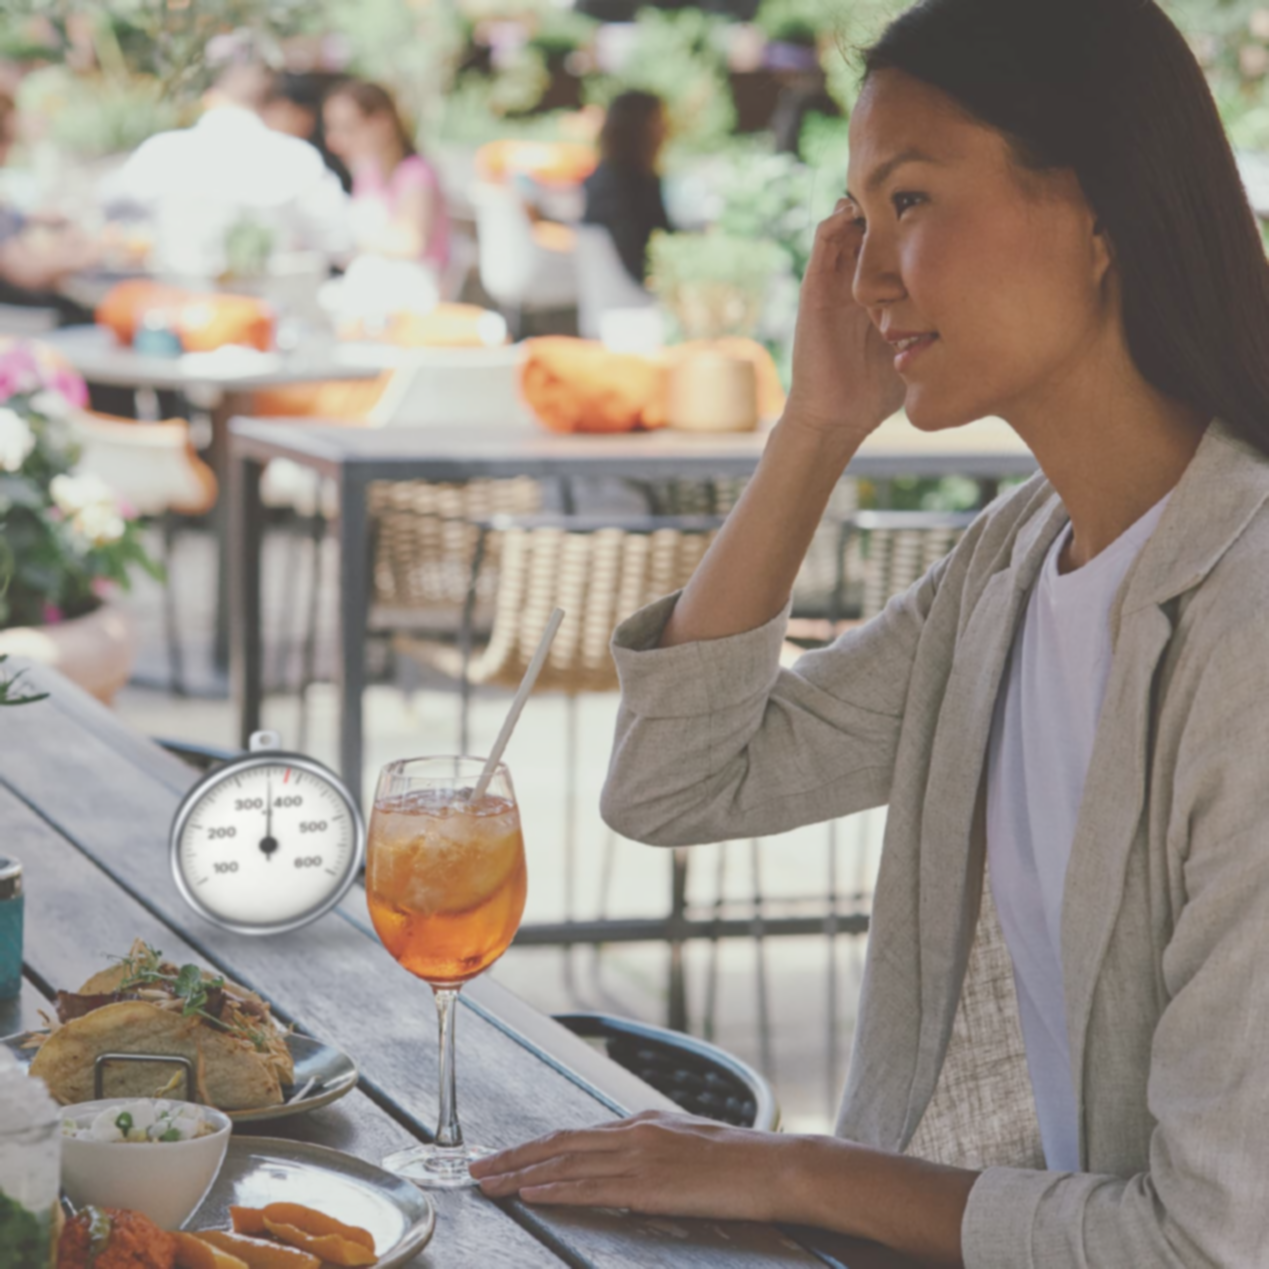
350 °F
